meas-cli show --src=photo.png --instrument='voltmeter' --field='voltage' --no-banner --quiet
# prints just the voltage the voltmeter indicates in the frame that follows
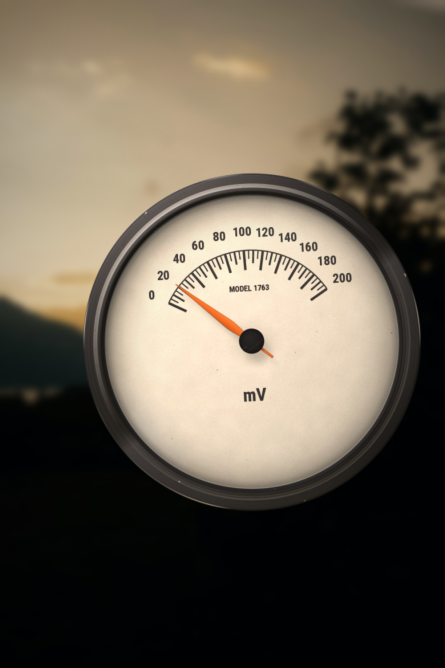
20 mV
